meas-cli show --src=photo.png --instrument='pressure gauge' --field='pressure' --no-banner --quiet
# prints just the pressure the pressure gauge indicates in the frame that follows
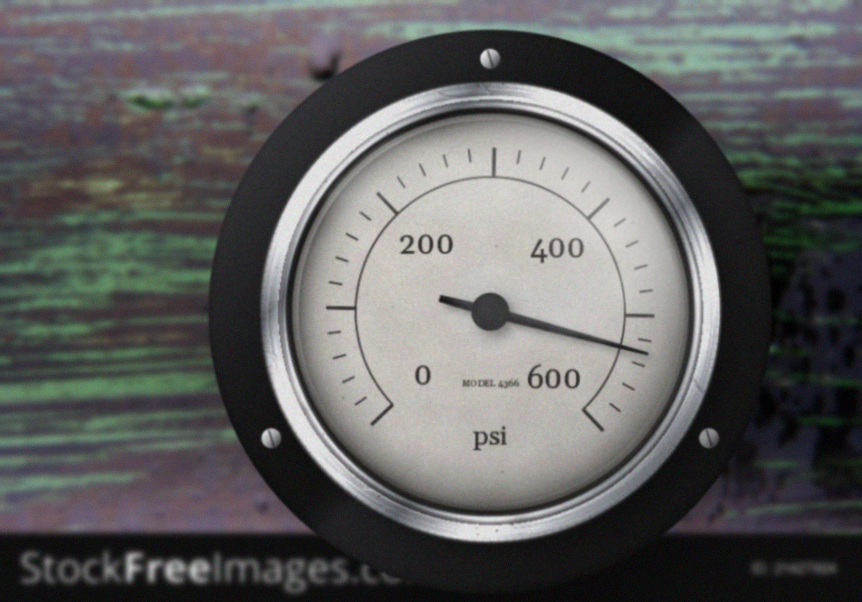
530 psi
